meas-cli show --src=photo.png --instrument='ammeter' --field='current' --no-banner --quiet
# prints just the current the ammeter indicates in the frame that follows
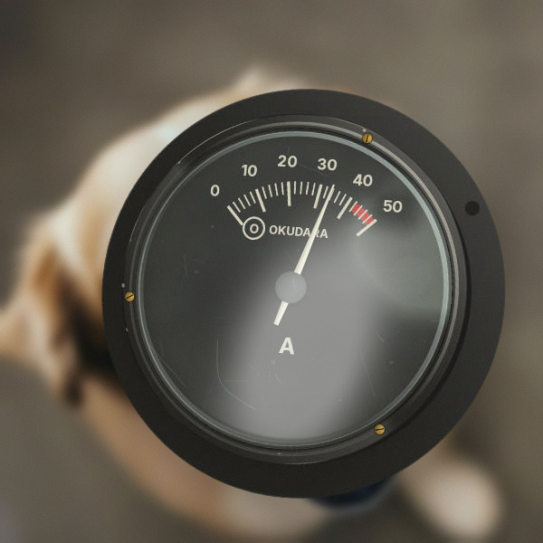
34 A
